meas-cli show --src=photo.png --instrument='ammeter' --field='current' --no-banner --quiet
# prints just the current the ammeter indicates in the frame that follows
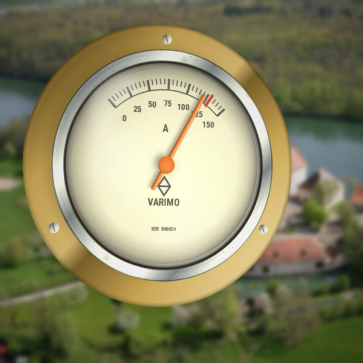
120 A
